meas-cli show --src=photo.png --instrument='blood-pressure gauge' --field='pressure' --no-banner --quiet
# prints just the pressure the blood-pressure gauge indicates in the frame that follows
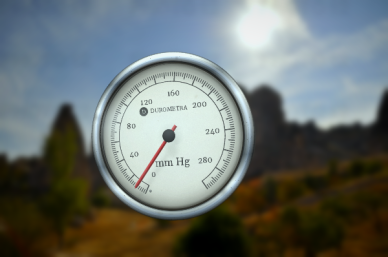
10 mmHg
